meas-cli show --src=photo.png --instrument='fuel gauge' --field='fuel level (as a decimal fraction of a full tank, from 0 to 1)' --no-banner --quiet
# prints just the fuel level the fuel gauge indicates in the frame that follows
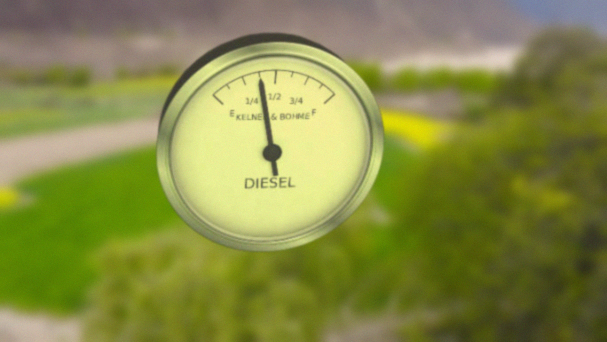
0.375
